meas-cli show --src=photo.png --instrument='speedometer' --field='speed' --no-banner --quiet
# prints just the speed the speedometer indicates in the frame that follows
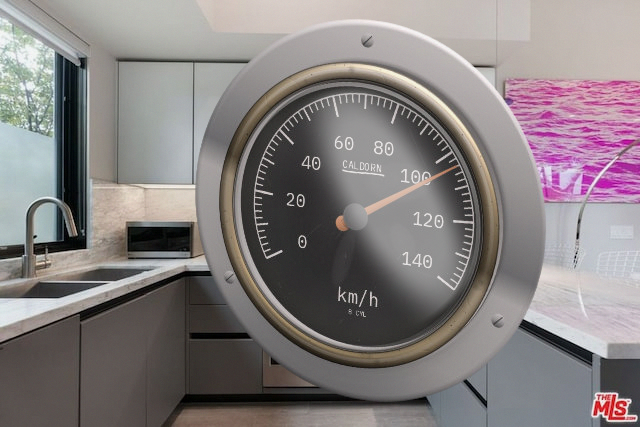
104 km/h
